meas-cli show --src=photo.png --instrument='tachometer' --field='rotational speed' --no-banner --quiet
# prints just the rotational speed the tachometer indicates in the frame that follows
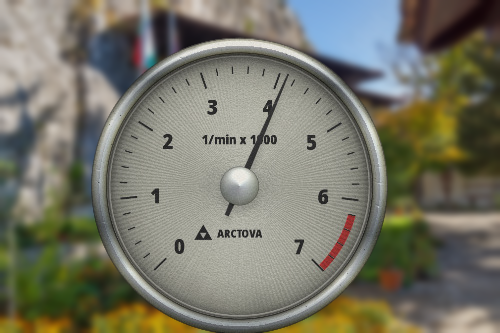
4100 rpm
